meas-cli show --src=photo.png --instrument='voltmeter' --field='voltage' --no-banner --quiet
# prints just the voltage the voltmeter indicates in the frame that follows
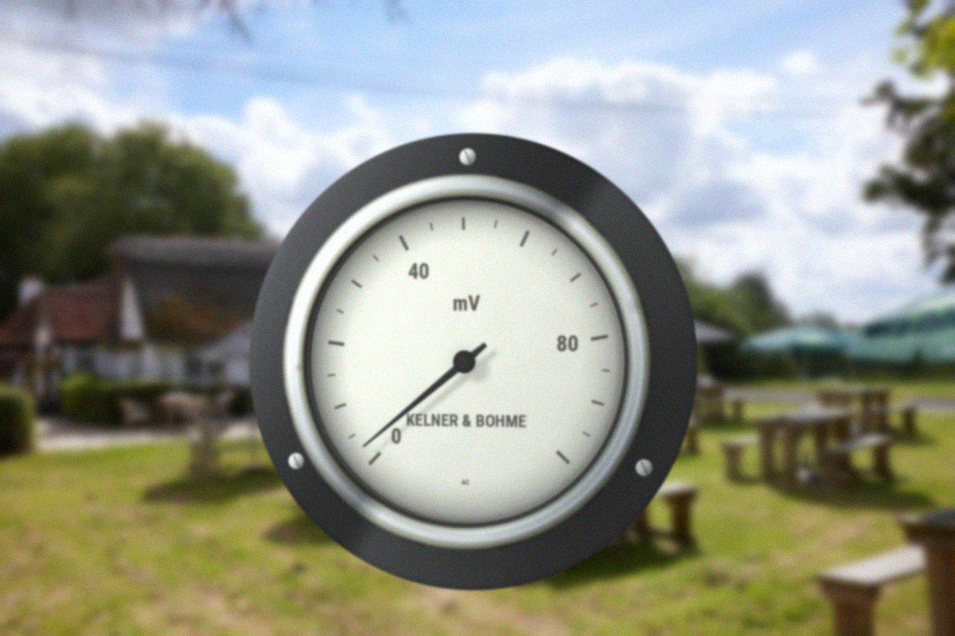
2.5 mV
